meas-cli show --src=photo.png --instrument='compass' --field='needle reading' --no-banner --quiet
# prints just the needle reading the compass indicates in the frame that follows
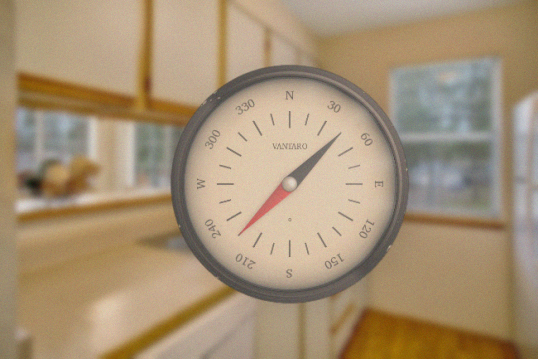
225 °
